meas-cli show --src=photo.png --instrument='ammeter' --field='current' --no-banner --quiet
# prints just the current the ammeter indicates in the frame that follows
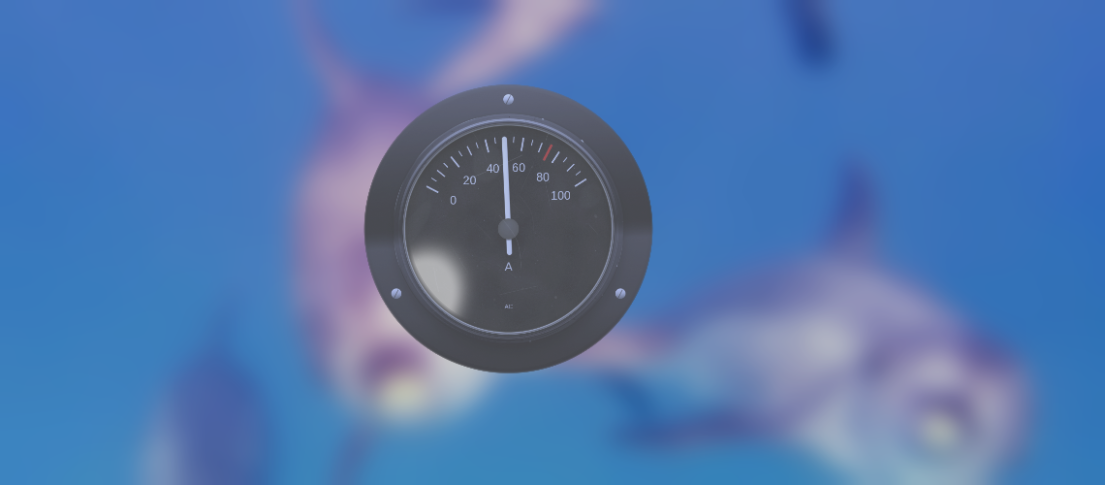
50 A
